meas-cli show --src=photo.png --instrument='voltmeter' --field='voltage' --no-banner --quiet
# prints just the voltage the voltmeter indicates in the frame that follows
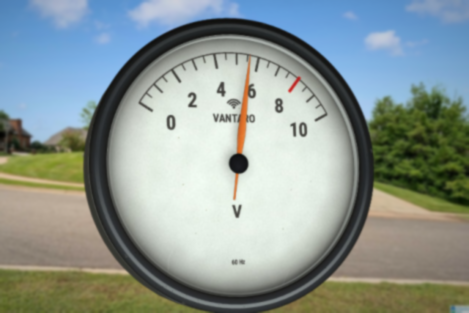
5.5 V
